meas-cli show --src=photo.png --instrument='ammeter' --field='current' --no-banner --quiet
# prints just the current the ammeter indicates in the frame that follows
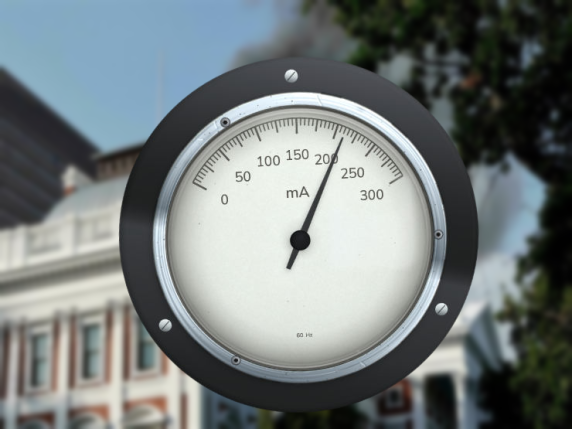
210 mA
